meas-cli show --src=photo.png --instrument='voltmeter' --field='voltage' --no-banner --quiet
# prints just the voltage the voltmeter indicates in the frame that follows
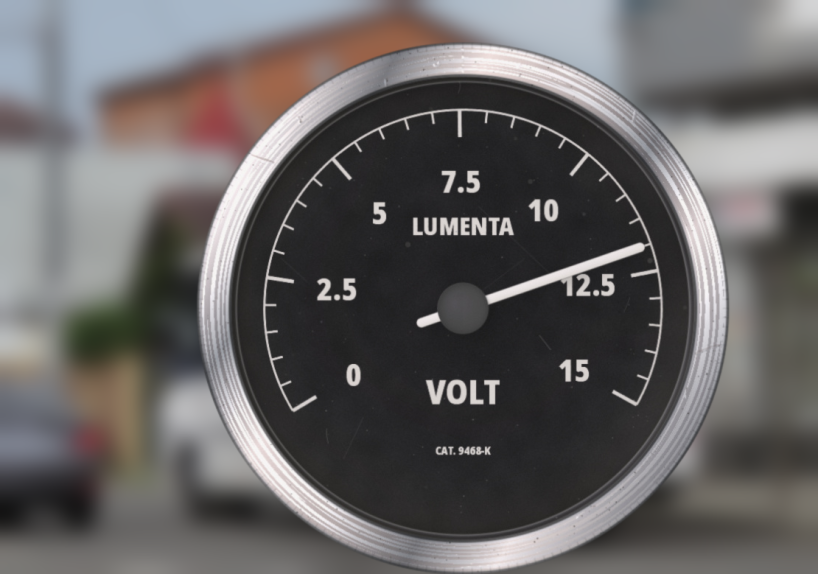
12 V
